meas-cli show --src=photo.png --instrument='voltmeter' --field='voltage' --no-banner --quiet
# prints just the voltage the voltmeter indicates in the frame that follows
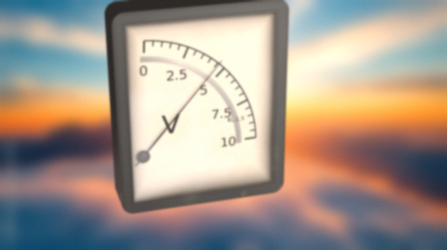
4.5 V
